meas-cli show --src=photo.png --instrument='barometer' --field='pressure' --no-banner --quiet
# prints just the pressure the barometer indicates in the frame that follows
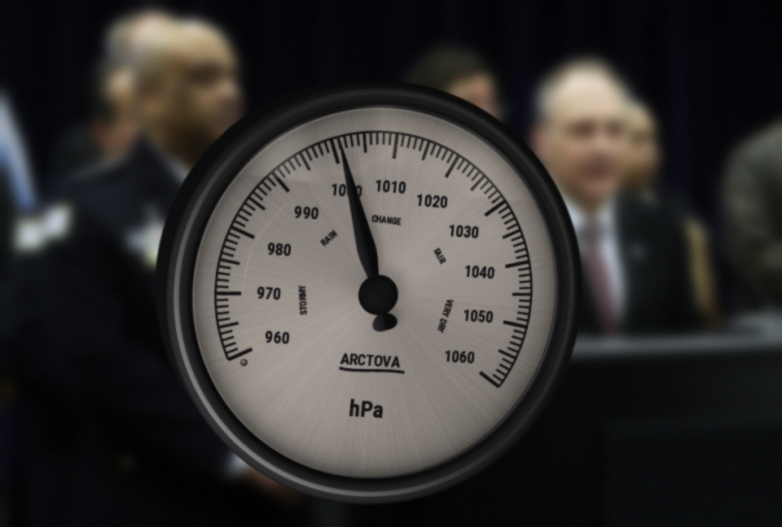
1001 hPa
